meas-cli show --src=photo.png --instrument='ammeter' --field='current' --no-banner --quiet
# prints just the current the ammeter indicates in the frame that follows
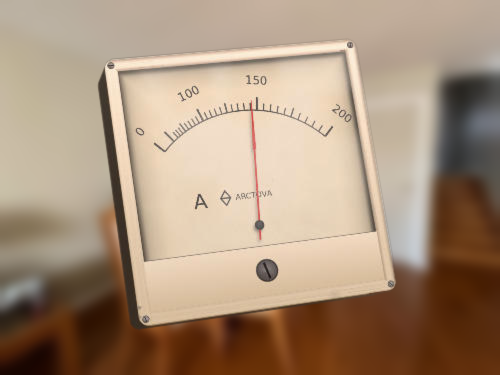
145 A
